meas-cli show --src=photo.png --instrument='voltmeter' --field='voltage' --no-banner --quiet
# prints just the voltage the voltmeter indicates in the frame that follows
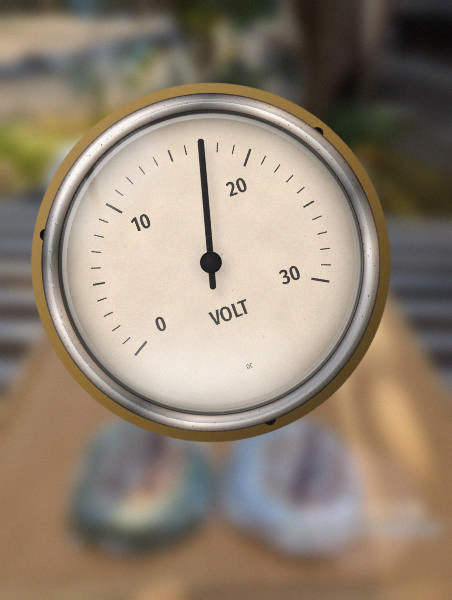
17 V
